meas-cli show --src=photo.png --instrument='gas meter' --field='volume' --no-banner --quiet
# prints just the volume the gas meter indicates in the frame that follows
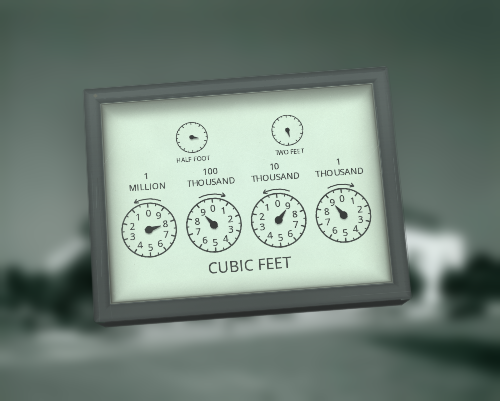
788900 ft³
